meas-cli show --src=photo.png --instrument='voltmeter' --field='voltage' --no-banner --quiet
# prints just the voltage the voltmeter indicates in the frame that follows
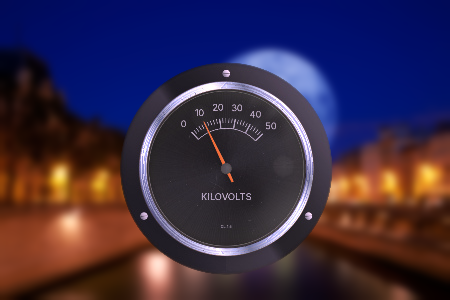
10 kV
